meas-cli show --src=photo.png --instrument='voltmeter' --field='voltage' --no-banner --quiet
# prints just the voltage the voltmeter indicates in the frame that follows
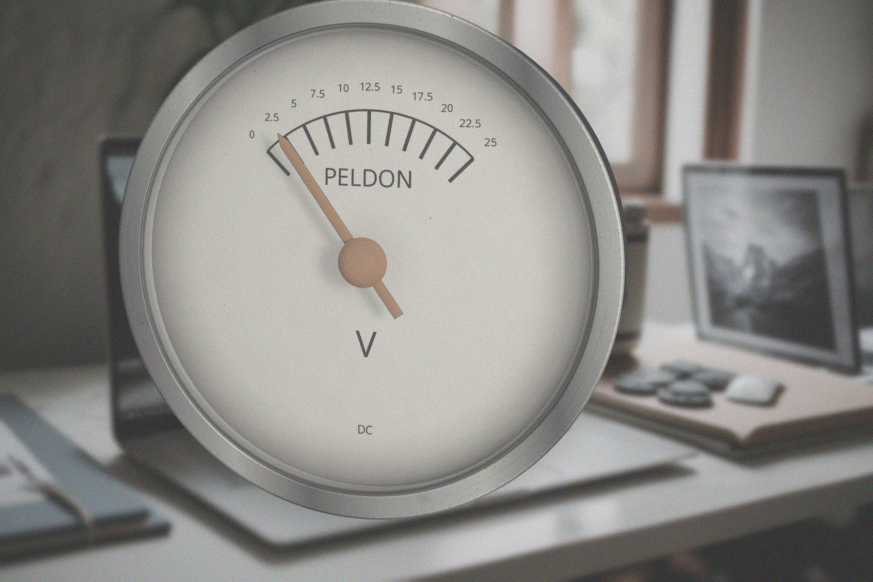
2.5 V
